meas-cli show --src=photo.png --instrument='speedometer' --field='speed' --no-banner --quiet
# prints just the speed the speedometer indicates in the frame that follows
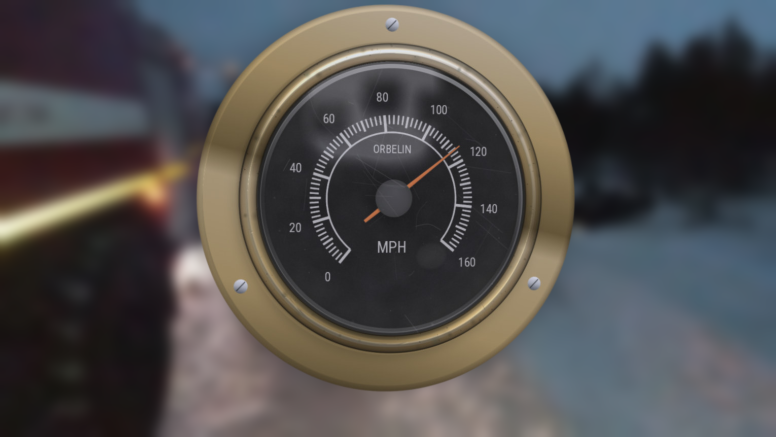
114 mph
